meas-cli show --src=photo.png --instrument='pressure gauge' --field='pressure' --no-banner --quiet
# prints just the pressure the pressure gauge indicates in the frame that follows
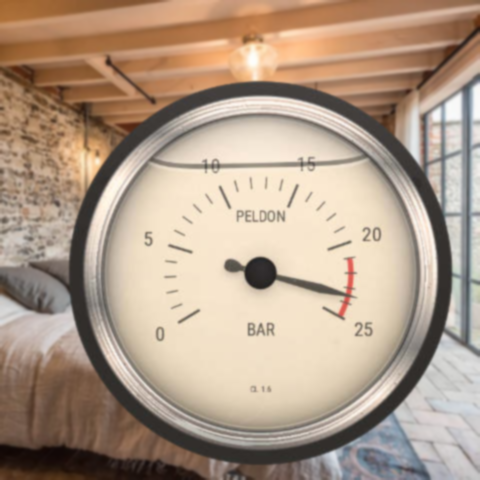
23.5 bar
